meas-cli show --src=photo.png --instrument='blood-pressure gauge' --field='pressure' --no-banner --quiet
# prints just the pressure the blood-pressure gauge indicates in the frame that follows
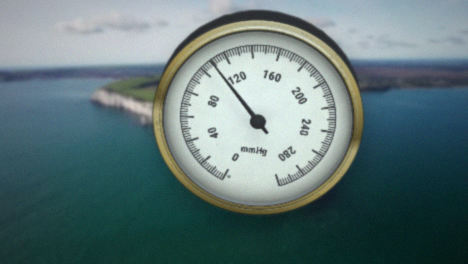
110 mmHg
